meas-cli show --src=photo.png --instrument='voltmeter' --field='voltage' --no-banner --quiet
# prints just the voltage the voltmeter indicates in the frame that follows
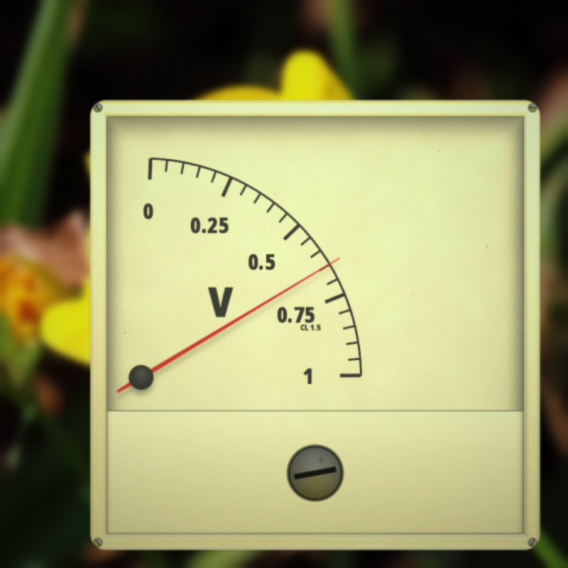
0.65 V
